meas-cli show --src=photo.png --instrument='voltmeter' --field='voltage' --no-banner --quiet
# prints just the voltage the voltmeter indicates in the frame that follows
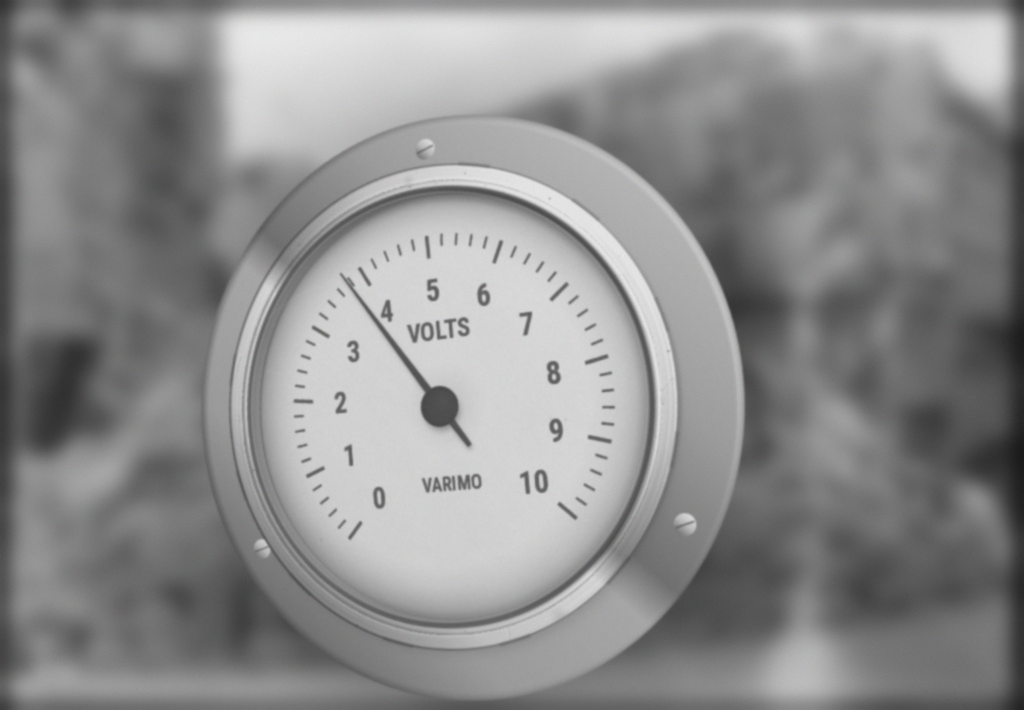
3.8 V
